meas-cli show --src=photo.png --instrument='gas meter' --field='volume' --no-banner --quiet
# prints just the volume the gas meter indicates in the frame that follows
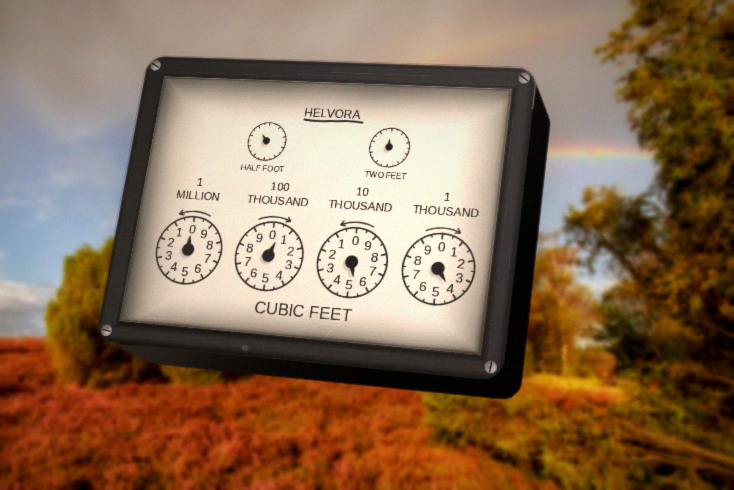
5400 ft³
